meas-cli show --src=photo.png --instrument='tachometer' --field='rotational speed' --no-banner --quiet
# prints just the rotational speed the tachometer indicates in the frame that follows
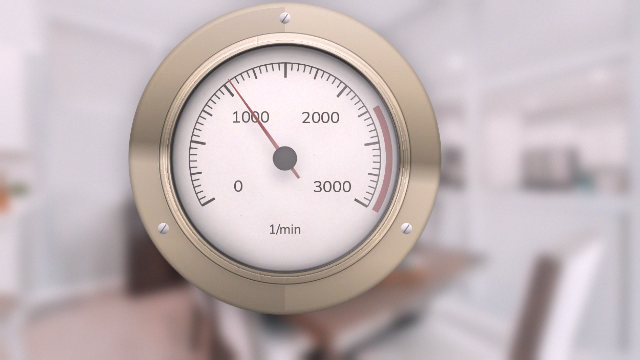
1050 rpm
